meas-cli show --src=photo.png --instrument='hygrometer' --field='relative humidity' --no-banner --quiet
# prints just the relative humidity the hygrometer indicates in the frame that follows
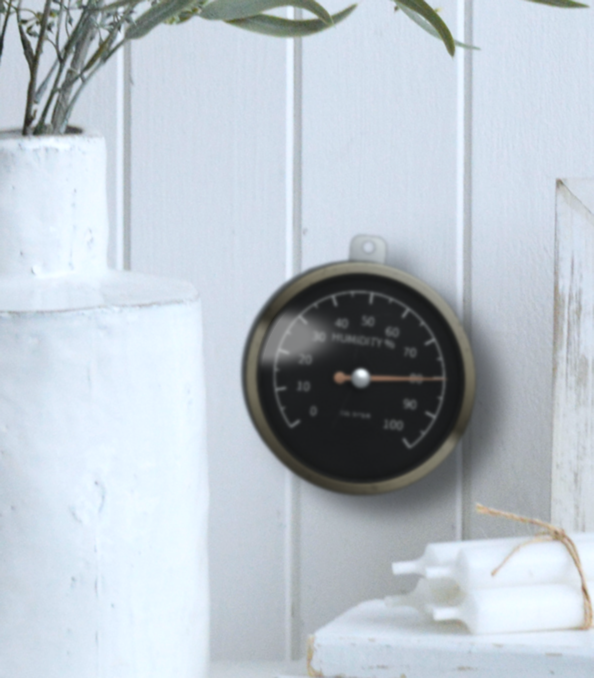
80 %
